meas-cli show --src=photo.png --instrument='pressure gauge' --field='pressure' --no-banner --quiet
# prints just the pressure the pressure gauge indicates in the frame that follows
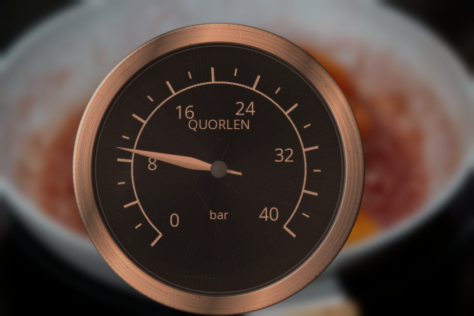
9 bar
